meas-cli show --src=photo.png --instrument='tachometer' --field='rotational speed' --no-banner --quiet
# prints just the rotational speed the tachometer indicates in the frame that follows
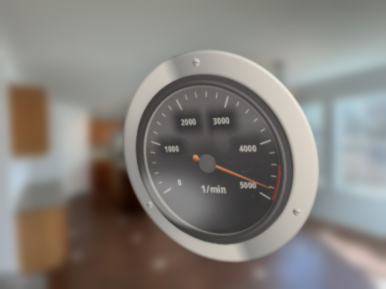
4800 rpm
